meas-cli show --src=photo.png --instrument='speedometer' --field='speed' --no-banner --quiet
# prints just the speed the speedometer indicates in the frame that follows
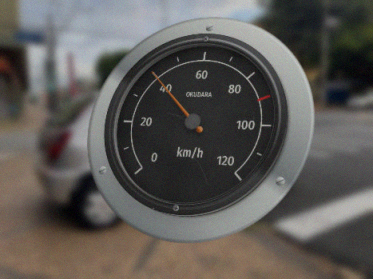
40 km/h
